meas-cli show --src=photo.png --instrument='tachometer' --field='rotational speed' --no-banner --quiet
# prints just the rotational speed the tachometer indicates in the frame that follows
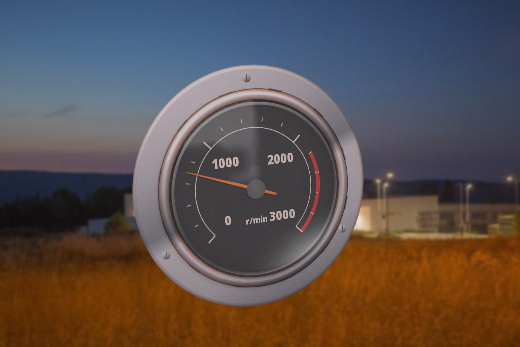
700 rpm
